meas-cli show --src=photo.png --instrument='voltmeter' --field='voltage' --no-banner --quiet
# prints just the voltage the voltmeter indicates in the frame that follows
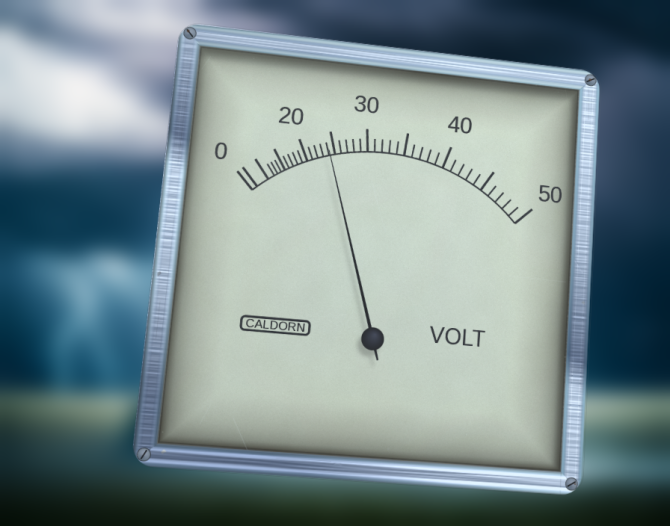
24 V
